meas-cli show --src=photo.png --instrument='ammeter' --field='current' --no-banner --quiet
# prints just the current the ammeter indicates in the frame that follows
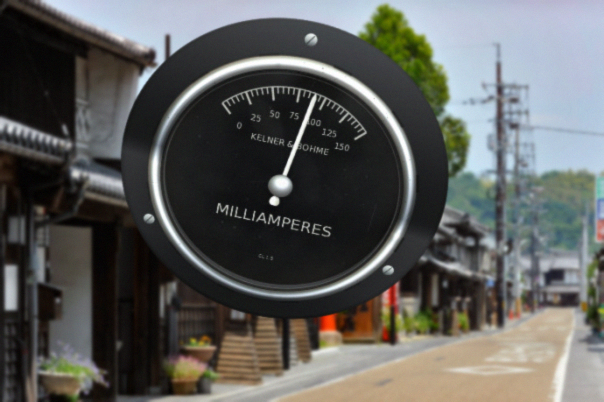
90 mA
